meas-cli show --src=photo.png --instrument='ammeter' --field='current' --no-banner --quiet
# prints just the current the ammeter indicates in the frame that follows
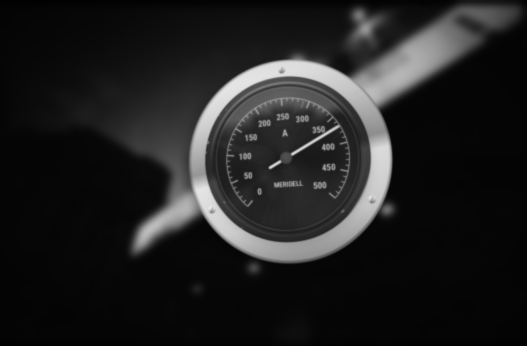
370 A
